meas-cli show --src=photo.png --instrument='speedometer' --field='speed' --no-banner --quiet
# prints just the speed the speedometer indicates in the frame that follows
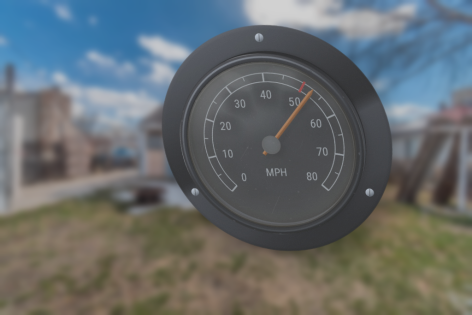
52.5 mph
